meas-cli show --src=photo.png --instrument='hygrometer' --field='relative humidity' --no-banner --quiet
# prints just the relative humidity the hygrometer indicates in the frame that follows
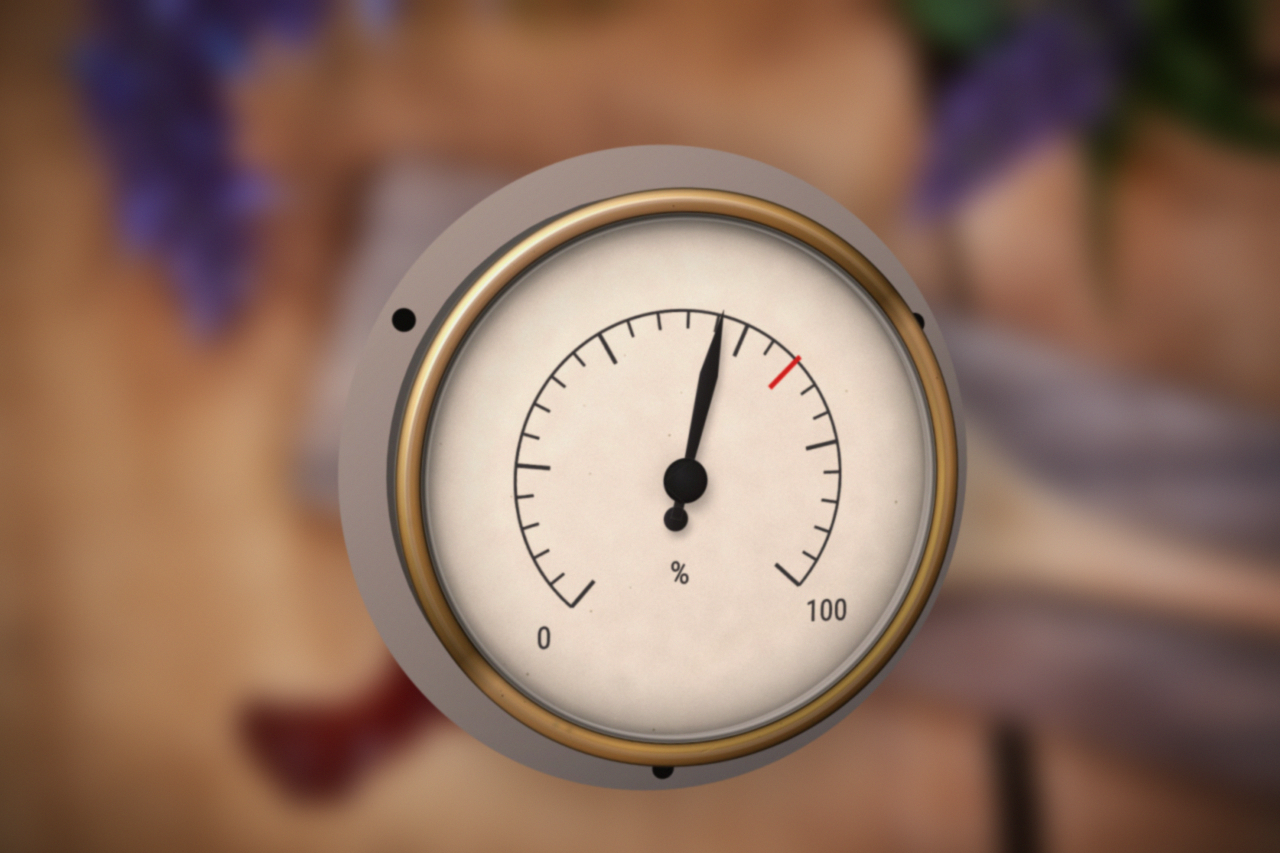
56 %
